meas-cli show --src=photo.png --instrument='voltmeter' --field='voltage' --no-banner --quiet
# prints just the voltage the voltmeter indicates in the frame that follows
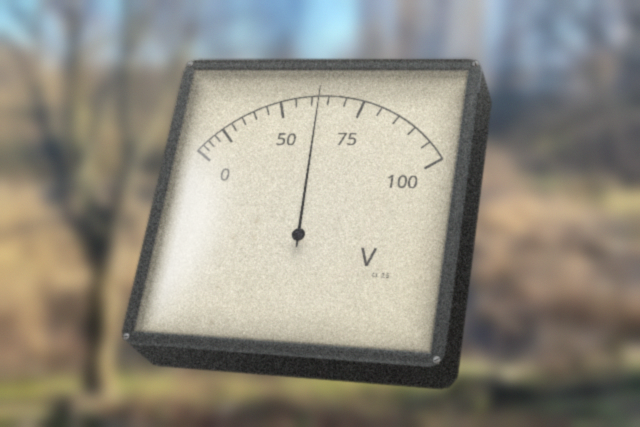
62.5 V
